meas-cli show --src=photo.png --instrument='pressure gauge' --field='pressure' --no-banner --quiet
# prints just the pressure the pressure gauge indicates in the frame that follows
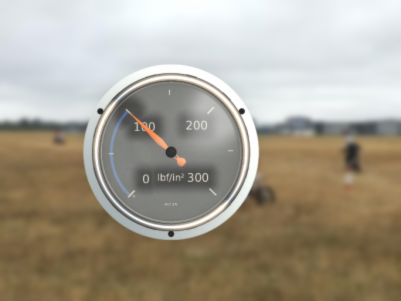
100 psi
